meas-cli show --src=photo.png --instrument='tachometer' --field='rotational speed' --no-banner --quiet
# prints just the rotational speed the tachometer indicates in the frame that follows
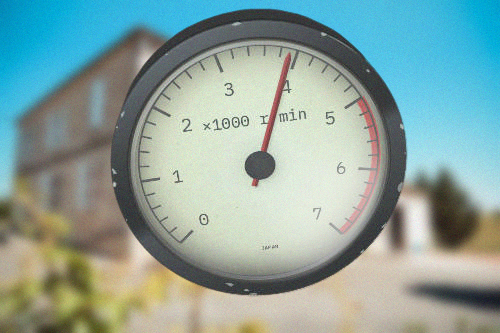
3900 rpm
